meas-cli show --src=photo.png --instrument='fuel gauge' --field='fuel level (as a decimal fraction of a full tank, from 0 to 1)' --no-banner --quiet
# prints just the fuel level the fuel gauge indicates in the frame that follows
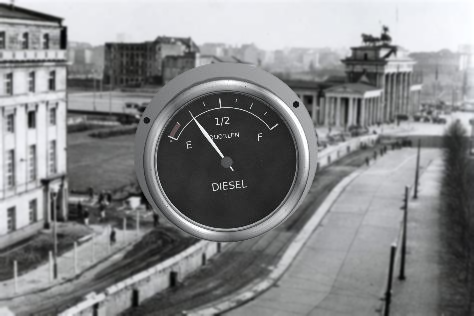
0.25
